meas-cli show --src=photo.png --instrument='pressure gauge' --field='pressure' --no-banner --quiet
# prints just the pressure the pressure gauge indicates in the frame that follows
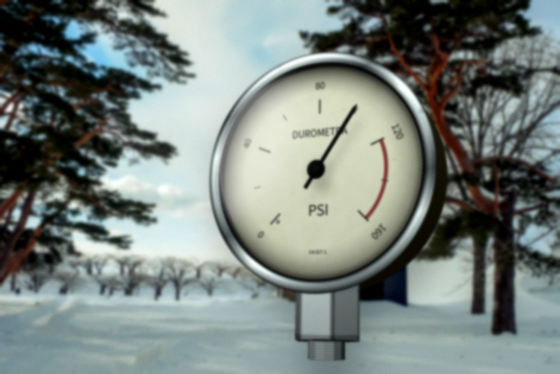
100 psi
